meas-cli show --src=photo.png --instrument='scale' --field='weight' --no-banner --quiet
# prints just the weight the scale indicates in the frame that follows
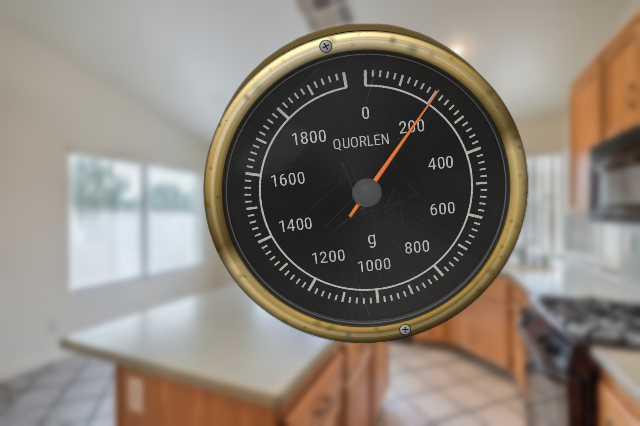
200 g
